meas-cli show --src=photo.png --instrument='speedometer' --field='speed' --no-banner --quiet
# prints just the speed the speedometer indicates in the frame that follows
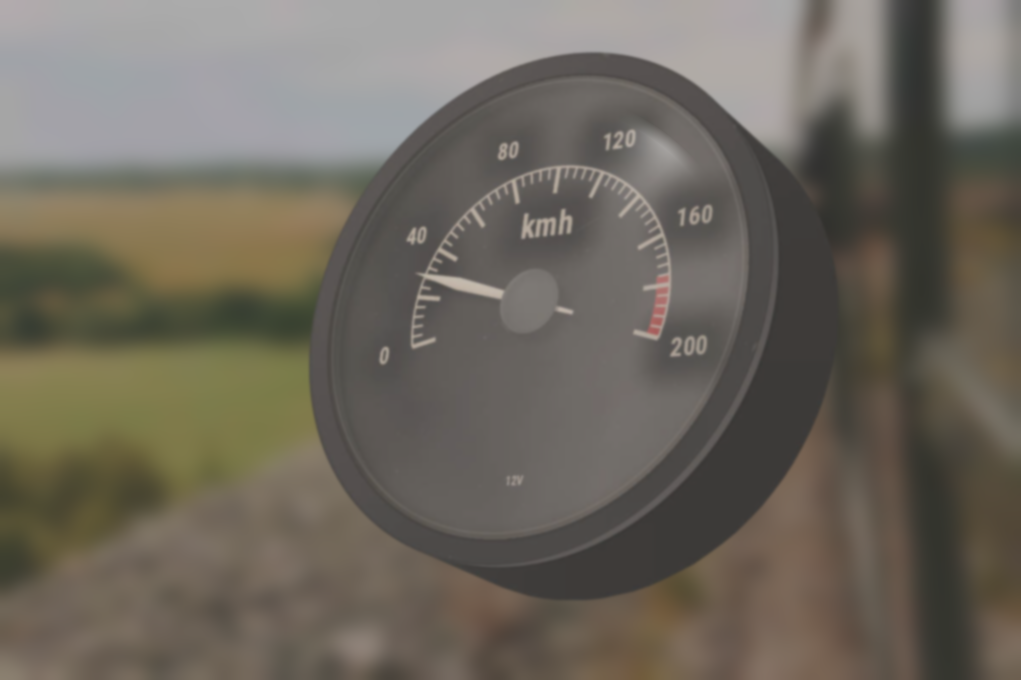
28 km/h
